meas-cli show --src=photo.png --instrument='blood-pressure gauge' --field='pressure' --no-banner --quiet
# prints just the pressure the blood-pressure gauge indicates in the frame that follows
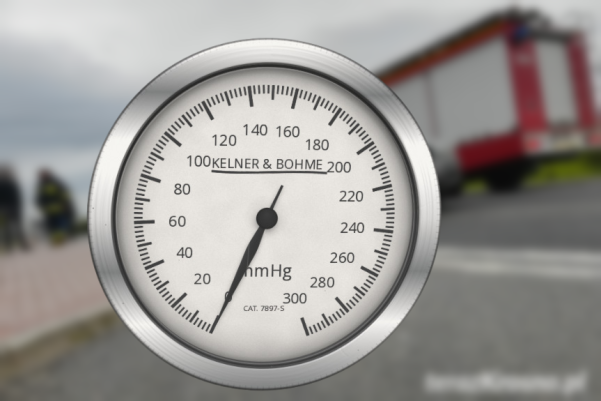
0 mmHg
